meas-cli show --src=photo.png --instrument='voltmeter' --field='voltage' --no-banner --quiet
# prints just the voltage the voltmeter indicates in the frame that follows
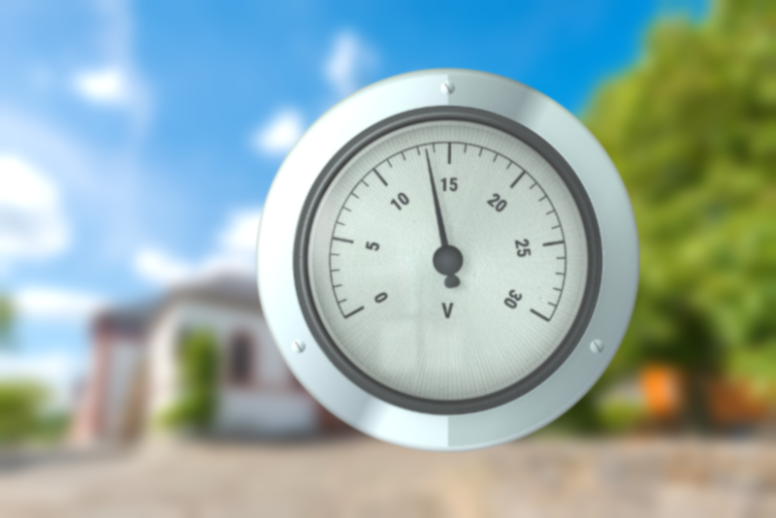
13.5 V
